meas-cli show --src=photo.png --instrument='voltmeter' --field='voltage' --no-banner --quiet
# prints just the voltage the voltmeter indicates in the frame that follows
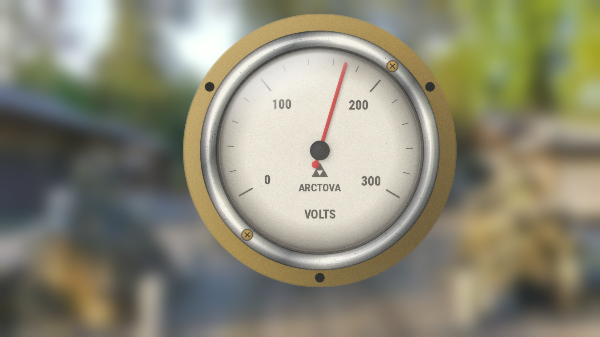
170 V
